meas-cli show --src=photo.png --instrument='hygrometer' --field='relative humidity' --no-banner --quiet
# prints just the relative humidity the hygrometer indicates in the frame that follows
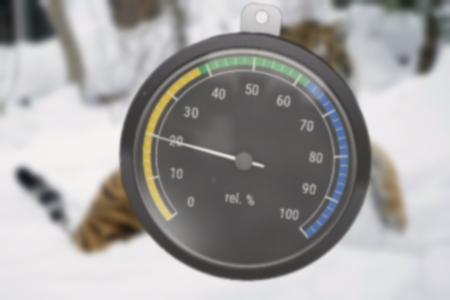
20 %
